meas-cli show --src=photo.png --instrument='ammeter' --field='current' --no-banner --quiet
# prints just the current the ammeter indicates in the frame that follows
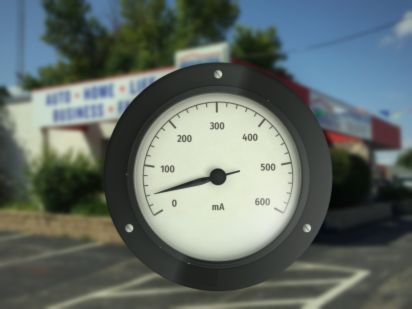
40 mA
